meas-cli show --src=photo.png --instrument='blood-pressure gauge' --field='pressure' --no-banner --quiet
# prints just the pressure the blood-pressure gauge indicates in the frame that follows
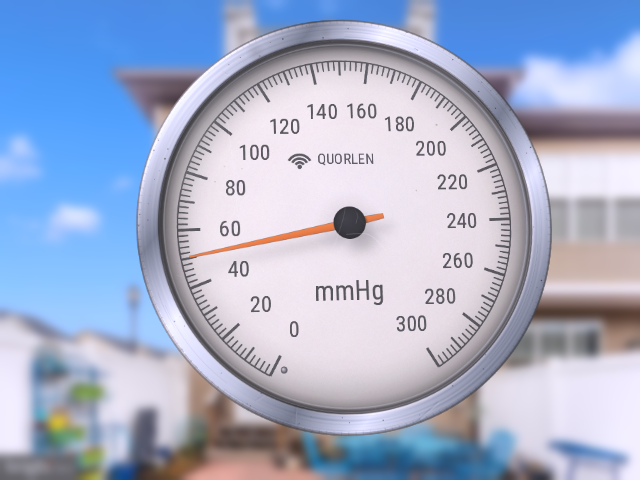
50 mmHg
